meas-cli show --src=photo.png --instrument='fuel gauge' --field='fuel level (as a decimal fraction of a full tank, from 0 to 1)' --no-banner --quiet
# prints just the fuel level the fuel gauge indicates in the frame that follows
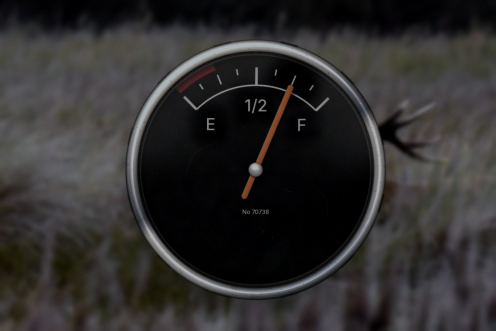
0.75
